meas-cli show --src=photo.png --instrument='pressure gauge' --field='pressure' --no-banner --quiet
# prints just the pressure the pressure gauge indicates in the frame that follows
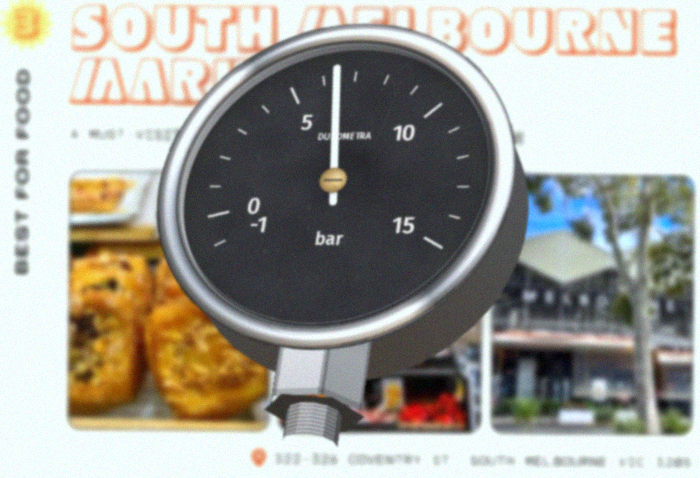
6.5 bar
